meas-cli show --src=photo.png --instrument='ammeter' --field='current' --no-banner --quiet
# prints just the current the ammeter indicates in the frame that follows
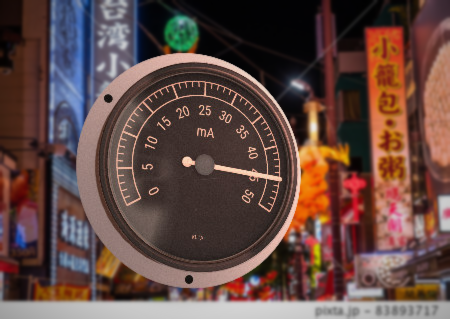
45 mA
